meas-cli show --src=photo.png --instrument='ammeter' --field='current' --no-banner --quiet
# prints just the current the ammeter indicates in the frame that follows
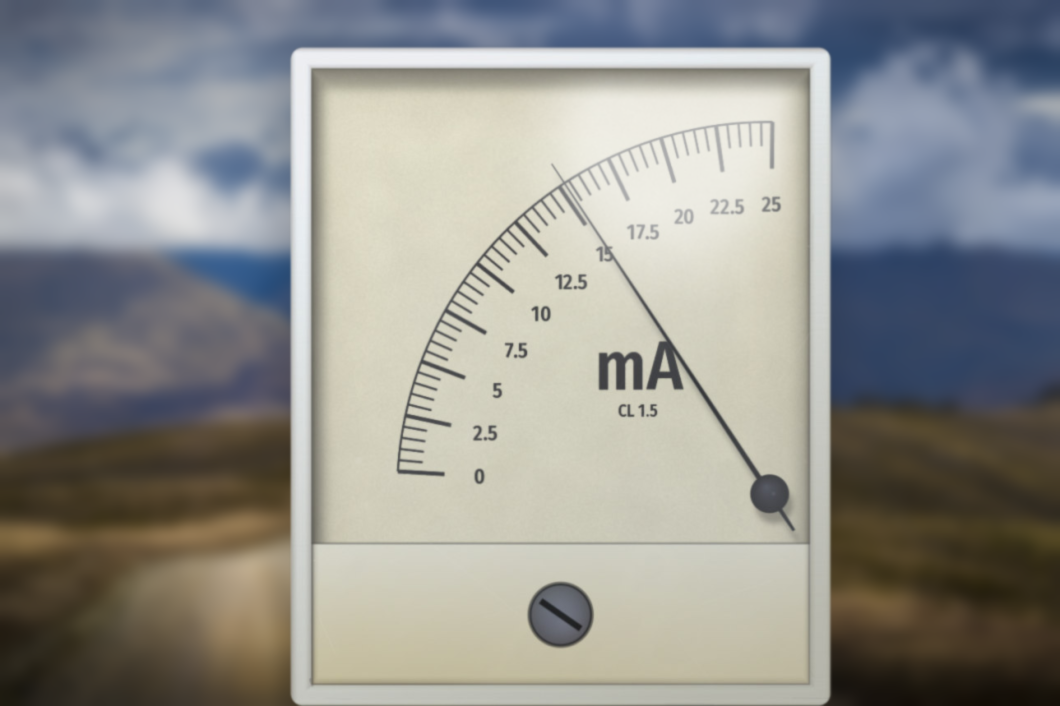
15.25 mA
